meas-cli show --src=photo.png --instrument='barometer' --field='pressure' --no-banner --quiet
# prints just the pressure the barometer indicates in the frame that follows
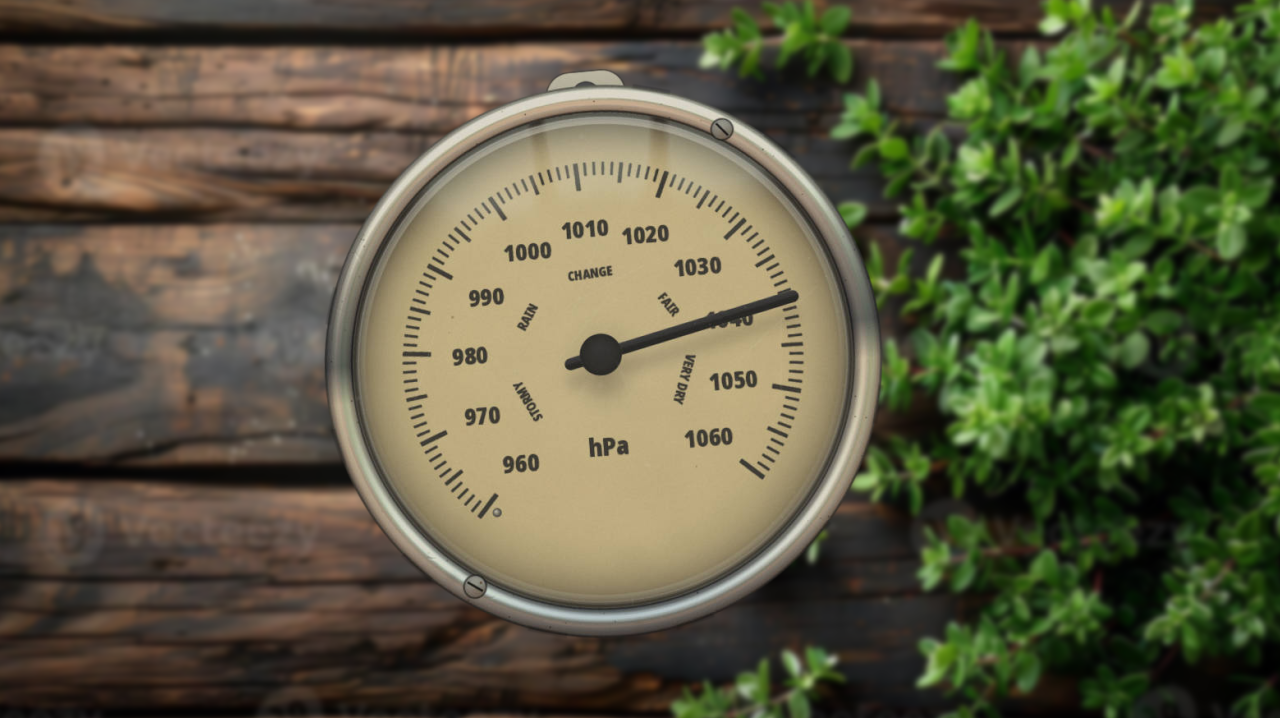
1040 hPa
